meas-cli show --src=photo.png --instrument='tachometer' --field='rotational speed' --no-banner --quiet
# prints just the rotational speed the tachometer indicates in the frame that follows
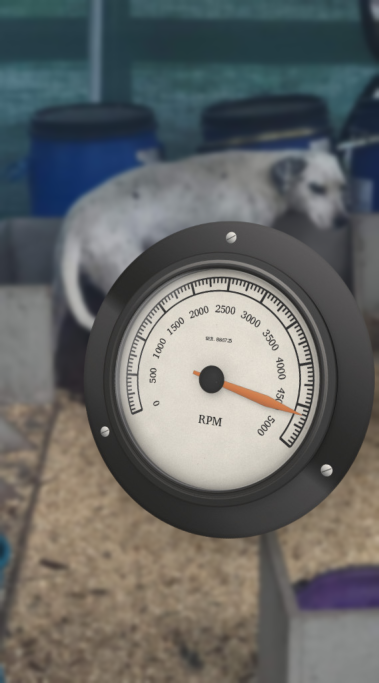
4600 rpm
